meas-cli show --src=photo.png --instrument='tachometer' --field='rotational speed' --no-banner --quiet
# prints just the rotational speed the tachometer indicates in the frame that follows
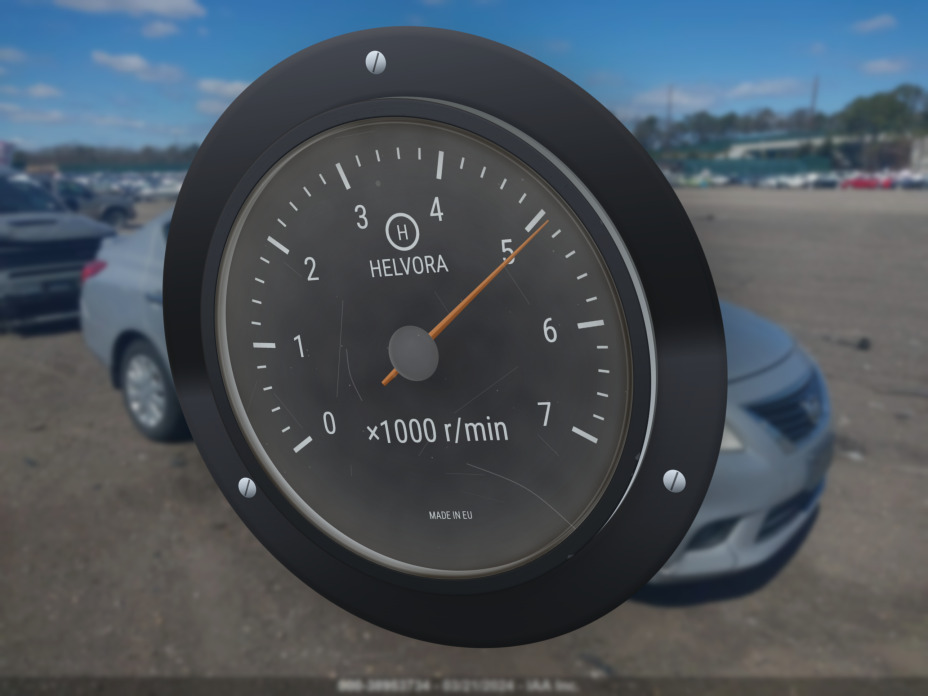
5100 rpm
